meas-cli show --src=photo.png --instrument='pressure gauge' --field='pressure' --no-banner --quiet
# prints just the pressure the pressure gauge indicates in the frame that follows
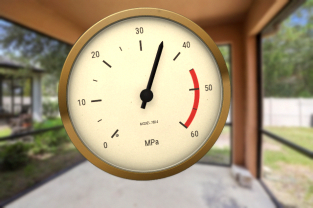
35 MPa
